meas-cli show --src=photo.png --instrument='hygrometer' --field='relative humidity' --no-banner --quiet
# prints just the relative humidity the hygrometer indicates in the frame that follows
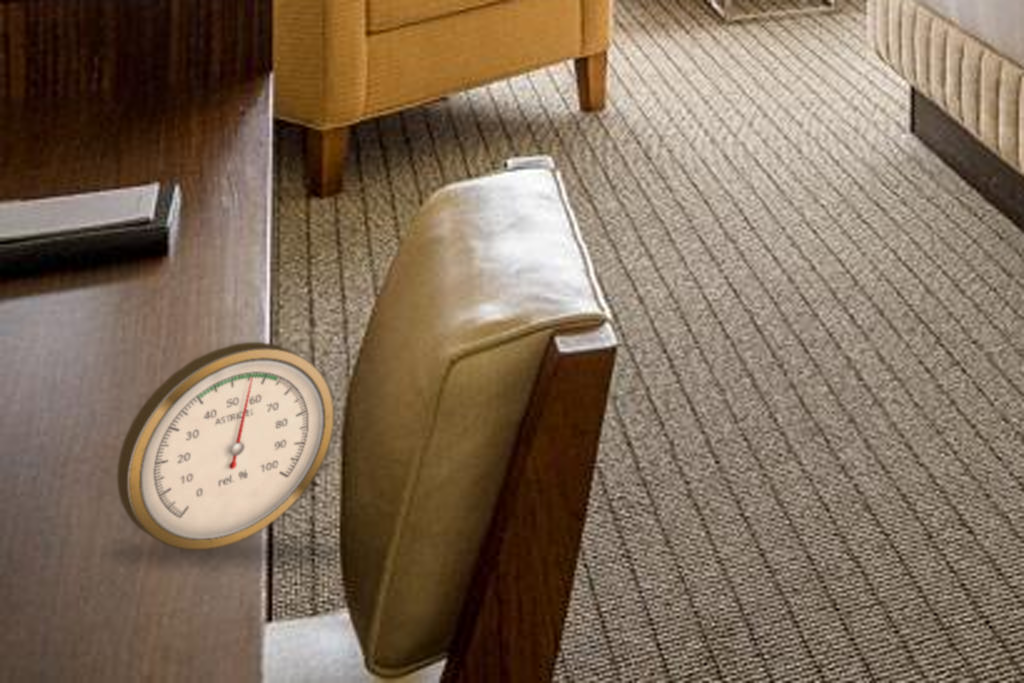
55 %
